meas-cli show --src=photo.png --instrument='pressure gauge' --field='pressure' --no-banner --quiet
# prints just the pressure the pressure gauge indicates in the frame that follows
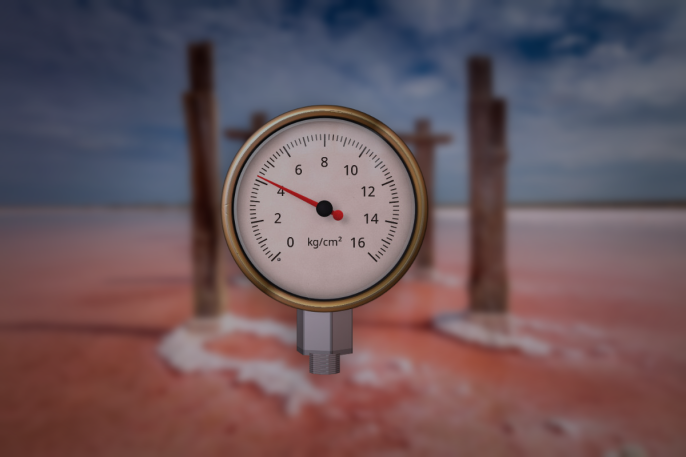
4.2 kg/cm²
